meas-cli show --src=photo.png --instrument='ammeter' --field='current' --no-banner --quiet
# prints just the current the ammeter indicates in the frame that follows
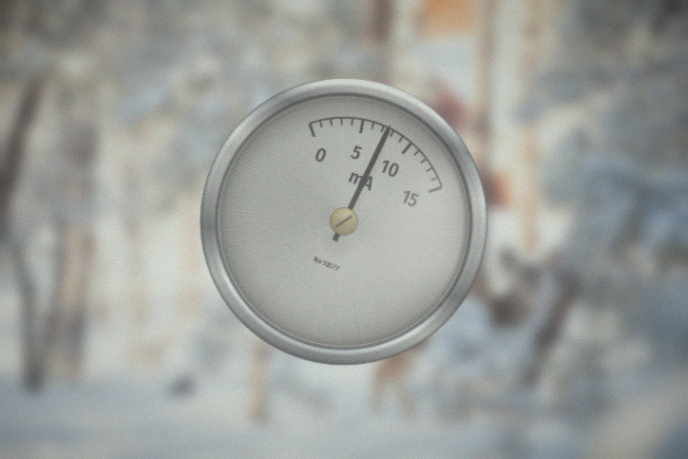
7.5 mA
